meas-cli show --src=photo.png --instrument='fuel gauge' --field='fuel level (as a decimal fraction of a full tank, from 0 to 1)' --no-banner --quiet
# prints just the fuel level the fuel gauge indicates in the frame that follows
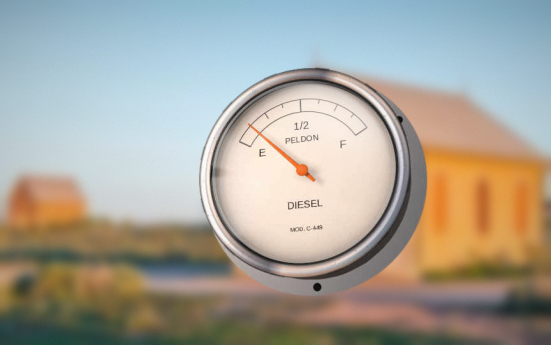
0.125
